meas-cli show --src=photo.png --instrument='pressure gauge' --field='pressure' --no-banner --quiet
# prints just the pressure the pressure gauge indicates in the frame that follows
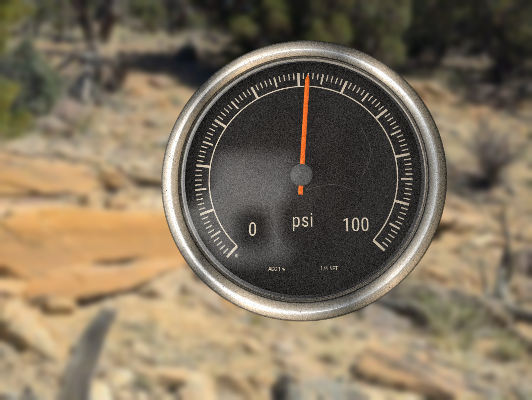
52 psi
